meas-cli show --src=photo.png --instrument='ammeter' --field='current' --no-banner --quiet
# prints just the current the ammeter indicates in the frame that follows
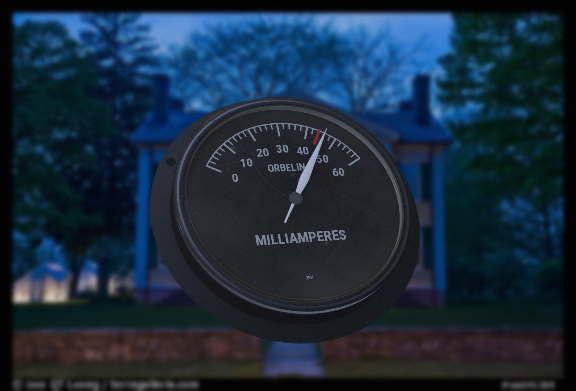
46 mA
